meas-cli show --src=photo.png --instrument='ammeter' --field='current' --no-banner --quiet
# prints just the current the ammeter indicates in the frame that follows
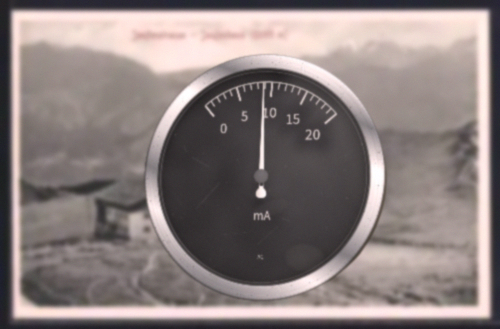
9 mA
